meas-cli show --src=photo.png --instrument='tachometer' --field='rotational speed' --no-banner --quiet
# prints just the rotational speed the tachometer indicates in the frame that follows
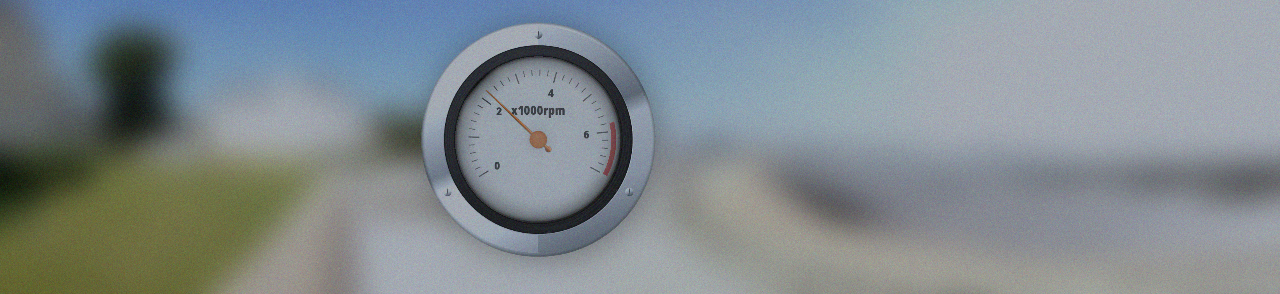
2200 rpm
